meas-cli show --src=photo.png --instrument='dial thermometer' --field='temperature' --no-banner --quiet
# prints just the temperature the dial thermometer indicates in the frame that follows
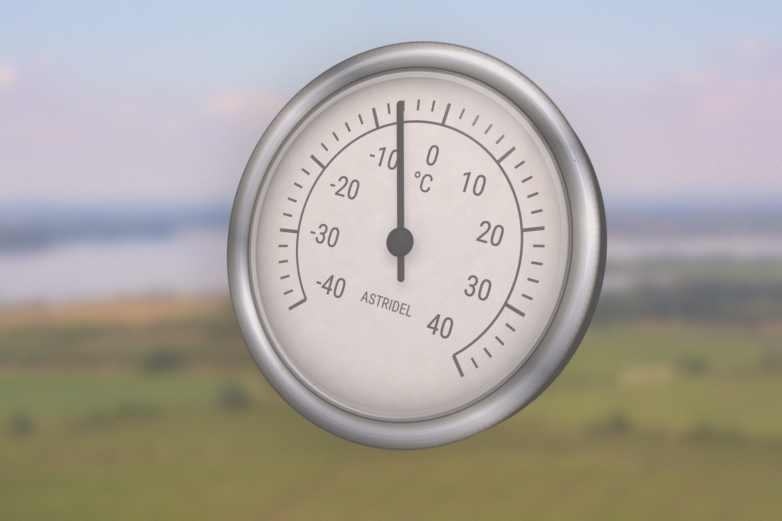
-6 °C
